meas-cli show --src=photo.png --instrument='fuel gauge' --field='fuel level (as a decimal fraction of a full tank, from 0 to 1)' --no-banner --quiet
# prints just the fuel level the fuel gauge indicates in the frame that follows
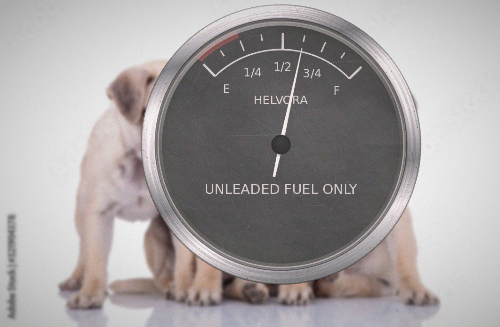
0.625
